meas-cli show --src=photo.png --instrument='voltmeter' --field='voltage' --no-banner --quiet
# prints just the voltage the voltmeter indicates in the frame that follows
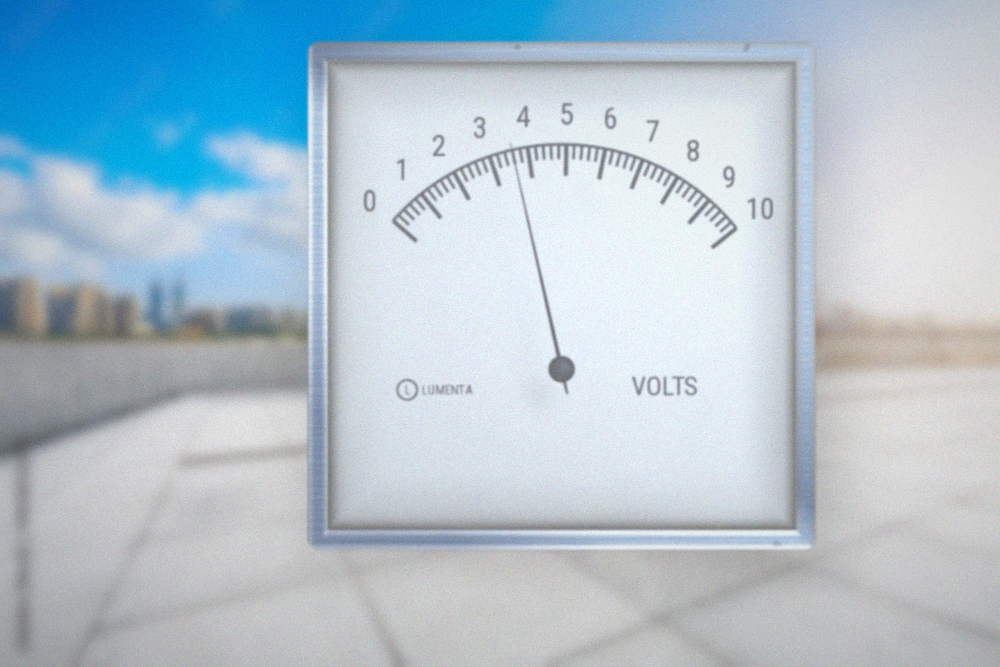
3.6 V
